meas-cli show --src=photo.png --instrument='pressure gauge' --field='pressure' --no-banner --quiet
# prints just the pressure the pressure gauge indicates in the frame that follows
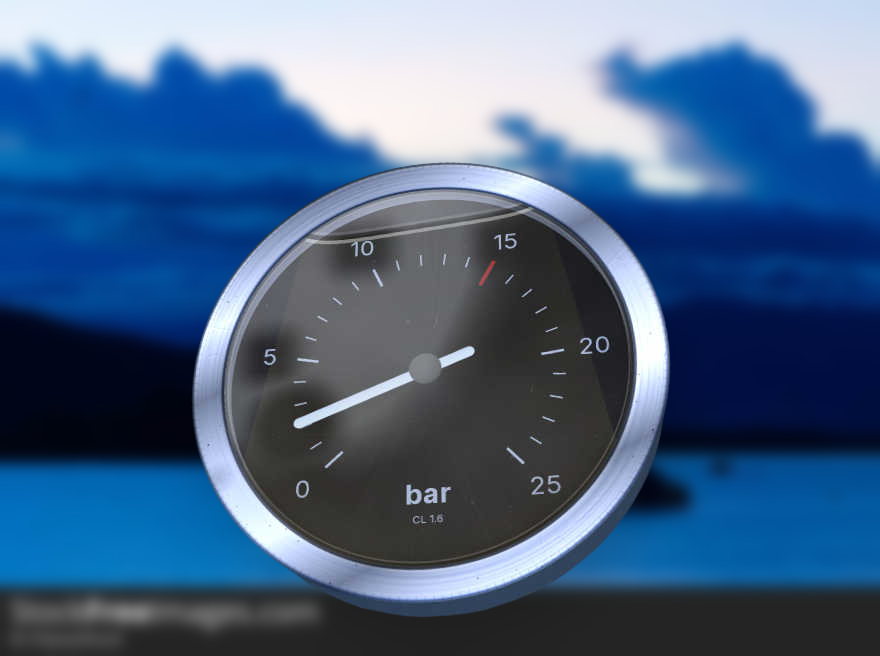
2 bar
